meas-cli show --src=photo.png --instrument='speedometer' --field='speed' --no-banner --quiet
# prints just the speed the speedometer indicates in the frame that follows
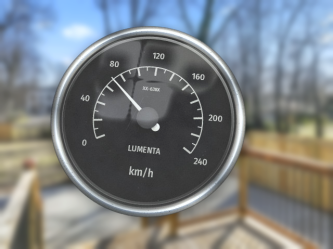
70 km/h
